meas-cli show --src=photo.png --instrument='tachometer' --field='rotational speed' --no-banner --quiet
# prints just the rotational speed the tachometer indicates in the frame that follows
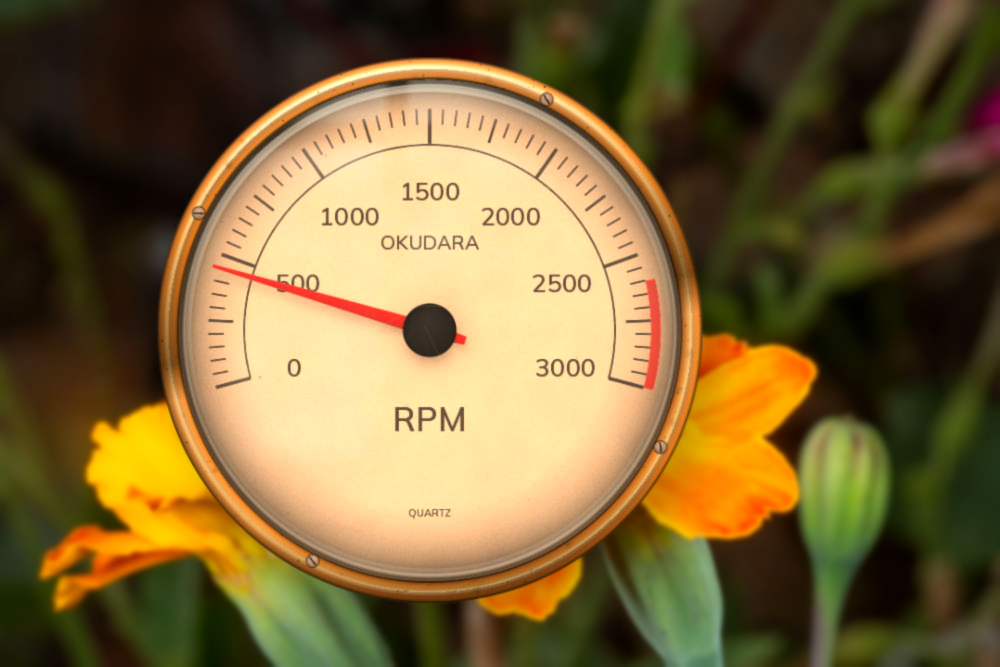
450 rpm
